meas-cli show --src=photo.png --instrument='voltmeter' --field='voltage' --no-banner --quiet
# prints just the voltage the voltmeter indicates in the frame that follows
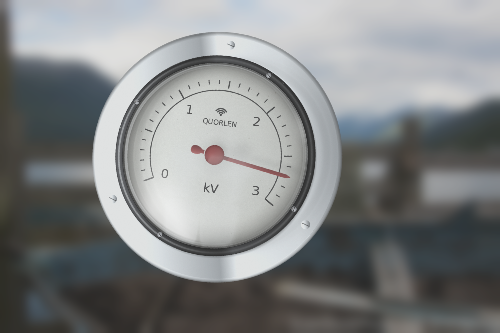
2.7 kV
